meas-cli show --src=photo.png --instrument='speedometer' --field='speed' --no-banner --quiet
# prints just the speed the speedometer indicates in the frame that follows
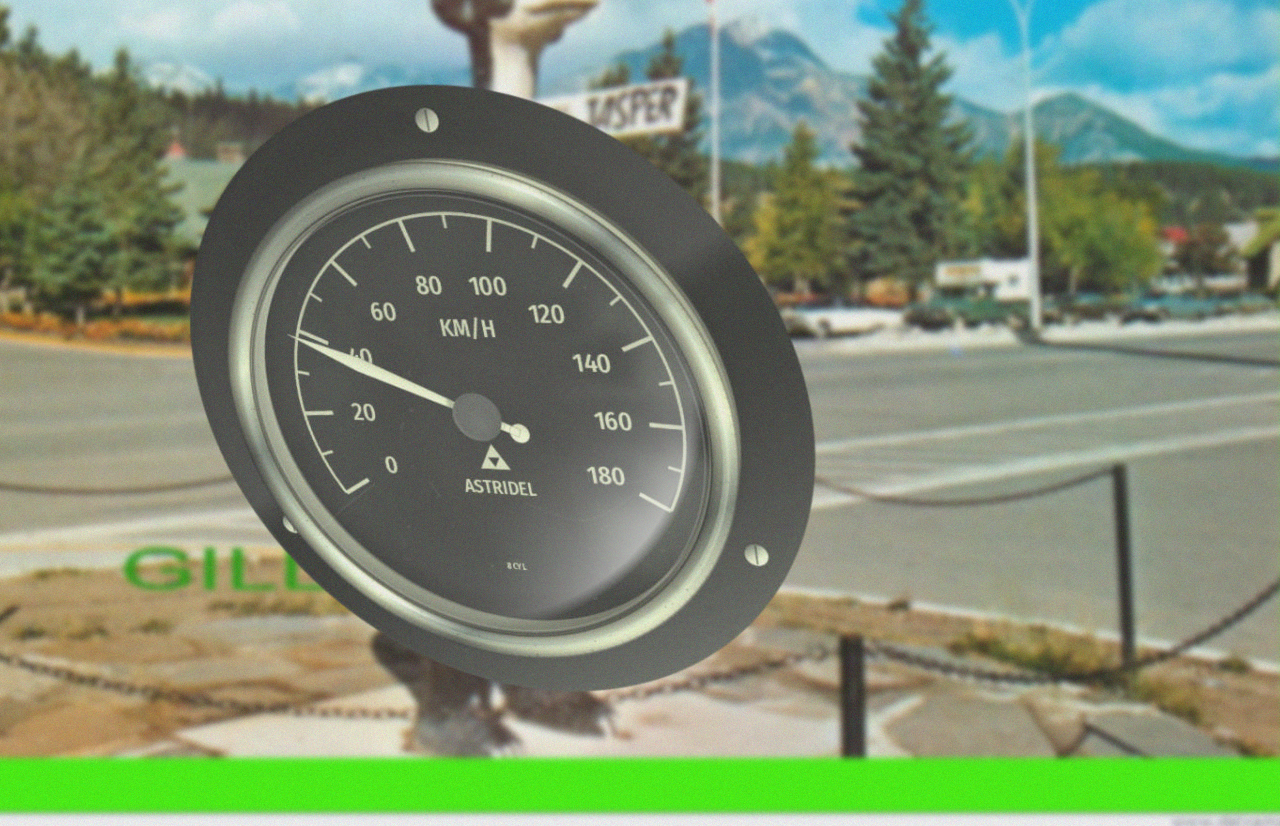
40 km/h
